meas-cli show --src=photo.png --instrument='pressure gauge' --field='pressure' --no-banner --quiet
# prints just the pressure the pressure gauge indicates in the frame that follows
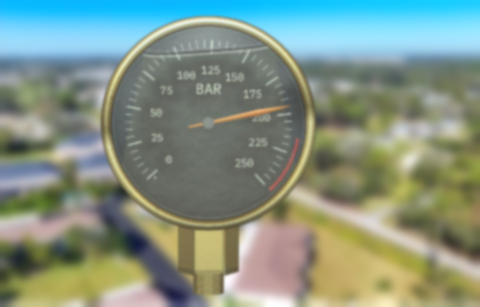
195 bar
